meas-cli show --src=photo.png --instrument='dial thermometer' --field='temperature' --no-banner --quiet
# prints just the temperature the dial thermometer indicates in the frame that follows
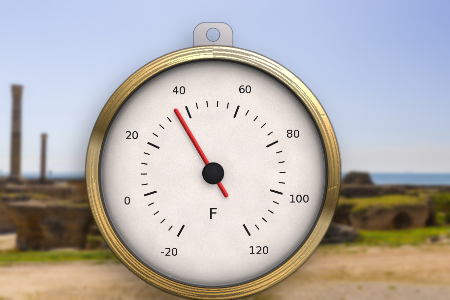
36 °F
